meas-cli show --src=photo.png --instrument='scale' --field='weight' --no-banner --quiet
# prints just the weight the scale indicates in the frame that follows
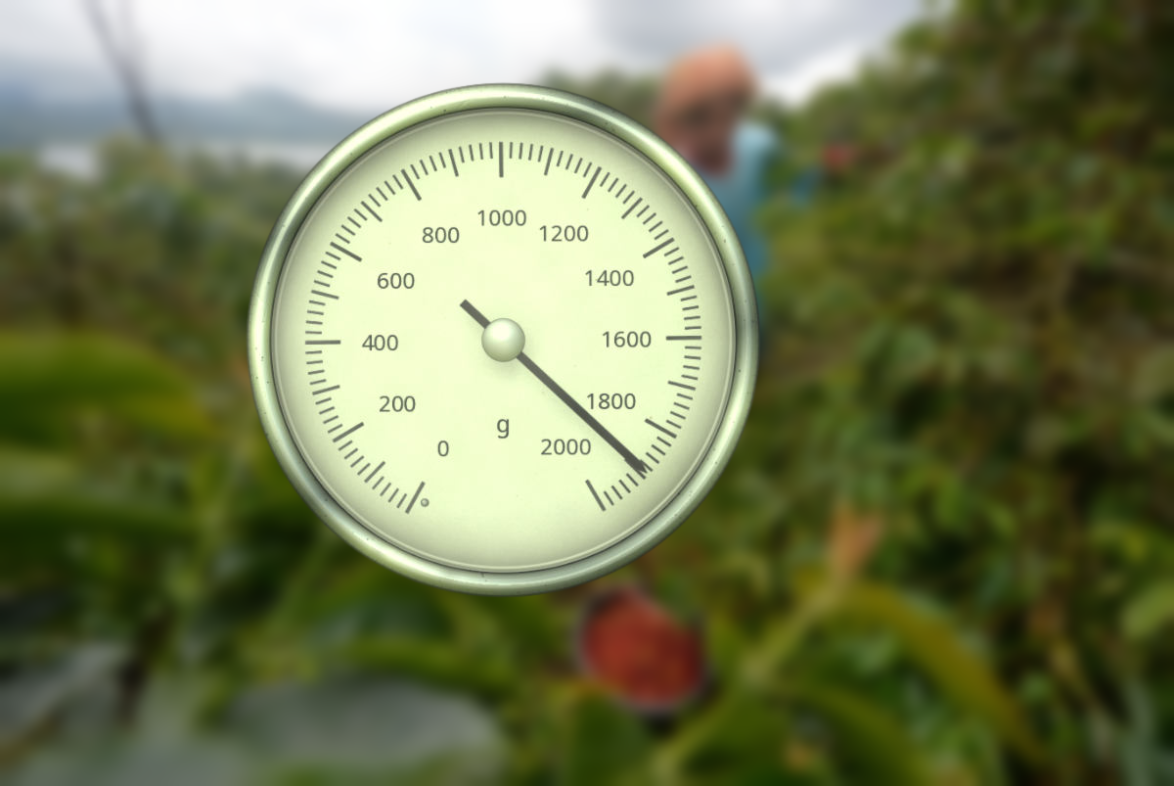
1890 g
